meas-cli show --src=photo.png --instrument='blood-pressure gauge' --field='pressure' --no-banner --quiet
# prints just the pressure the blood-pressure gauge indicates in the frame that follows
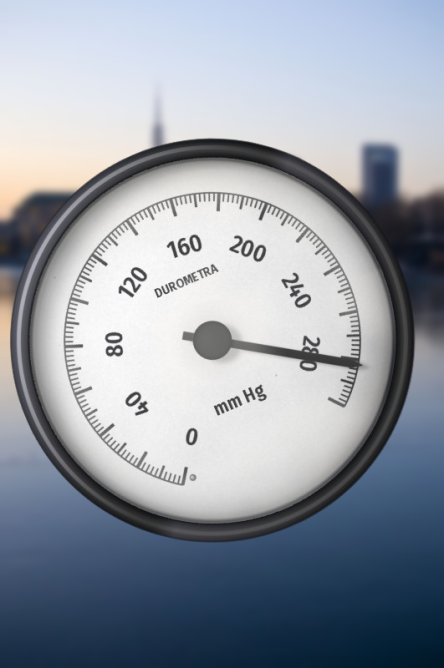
282 mmHg
